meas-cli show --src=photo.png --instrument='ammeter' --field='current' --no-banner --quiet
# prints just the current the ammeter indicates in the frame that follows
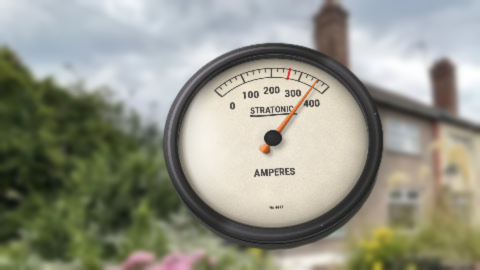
360 A
